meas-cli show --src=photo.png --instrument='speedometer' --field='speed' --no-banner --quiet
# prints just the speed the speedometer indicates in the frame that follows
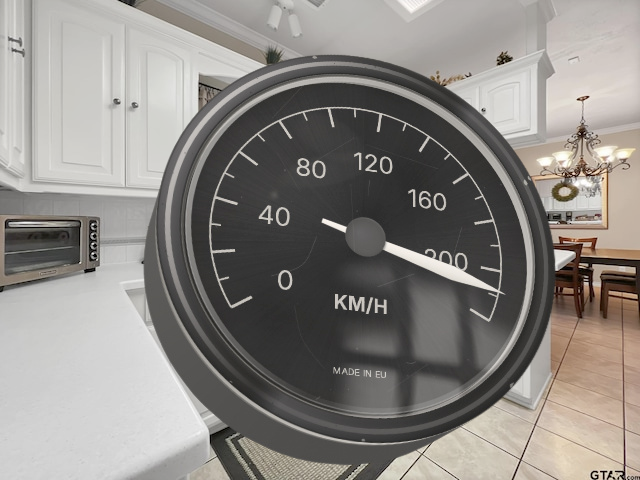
210 km/h
